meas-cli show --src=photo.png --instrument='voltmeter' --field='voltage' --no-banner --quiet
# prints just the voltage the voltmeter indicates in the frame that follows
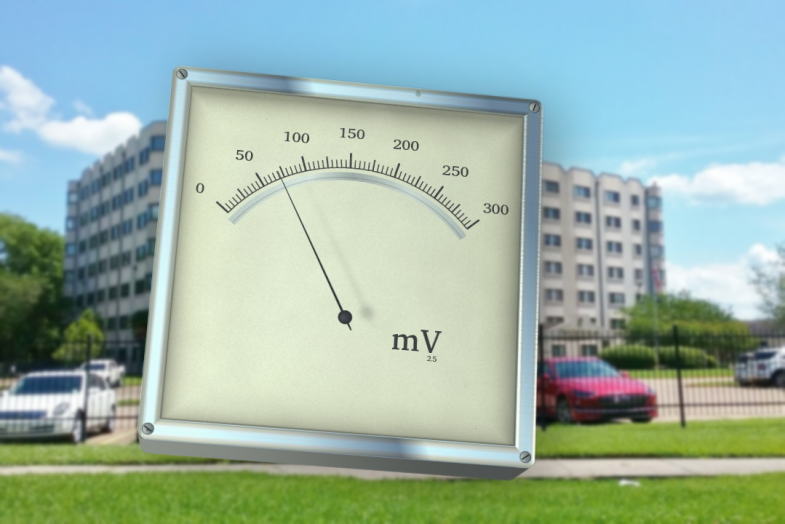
70 mV
